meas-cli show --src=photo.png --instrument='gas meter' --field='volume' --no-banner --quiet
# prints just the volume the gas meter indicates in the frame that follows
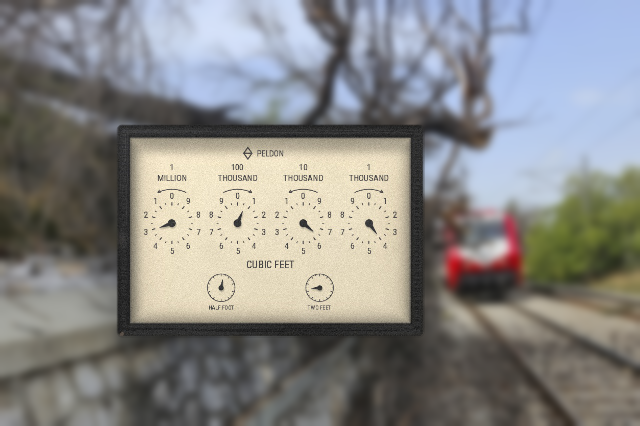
306400 ft³
